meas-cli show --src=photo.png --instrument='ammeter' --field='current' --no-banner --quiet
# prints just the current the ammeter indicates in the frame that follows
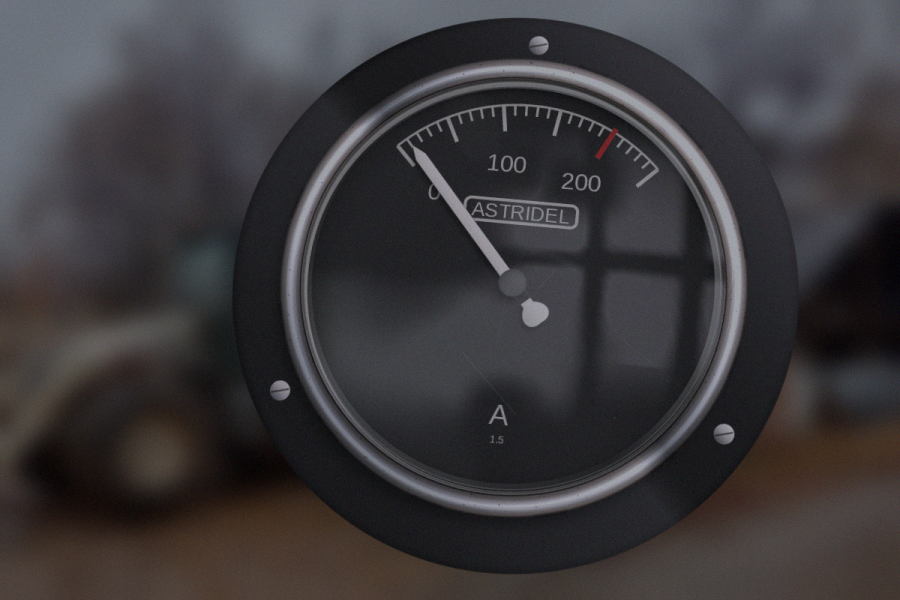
10 A
